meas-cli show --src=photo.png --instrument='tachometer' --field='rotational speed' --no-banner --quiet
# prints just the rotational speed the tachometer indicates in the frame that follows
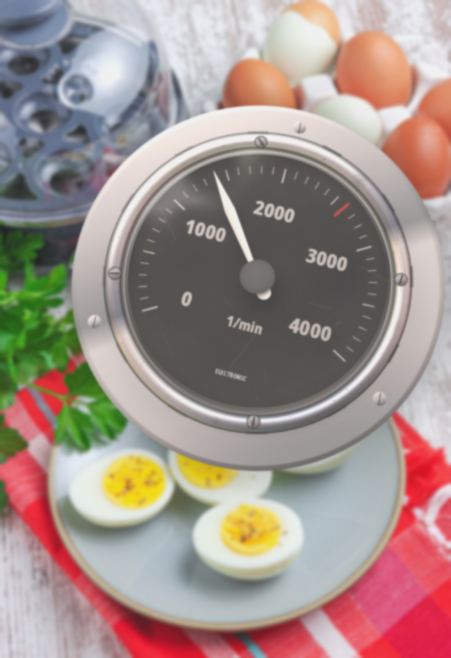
1400 rpm
